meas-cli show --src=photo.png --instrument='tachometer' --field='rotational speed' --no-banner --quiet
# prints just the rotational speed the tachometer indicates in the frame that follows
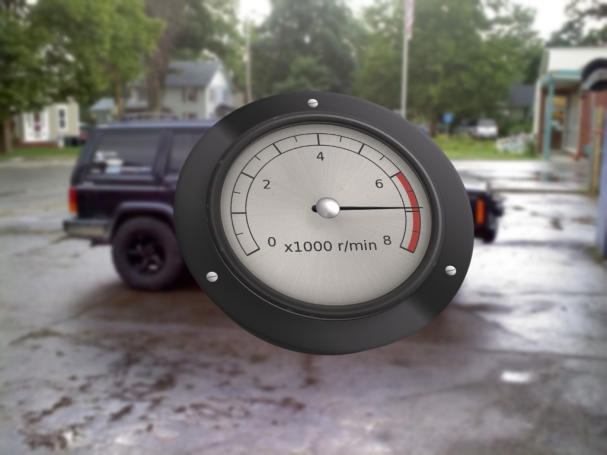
7000 rpm
